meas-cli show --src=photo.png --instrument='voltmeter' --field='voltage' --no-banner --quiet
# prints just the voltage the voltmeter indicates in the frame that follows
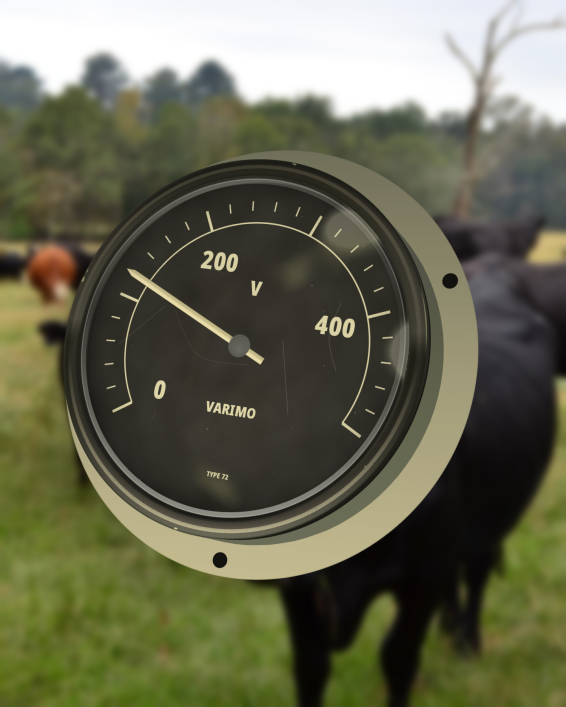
120 V
